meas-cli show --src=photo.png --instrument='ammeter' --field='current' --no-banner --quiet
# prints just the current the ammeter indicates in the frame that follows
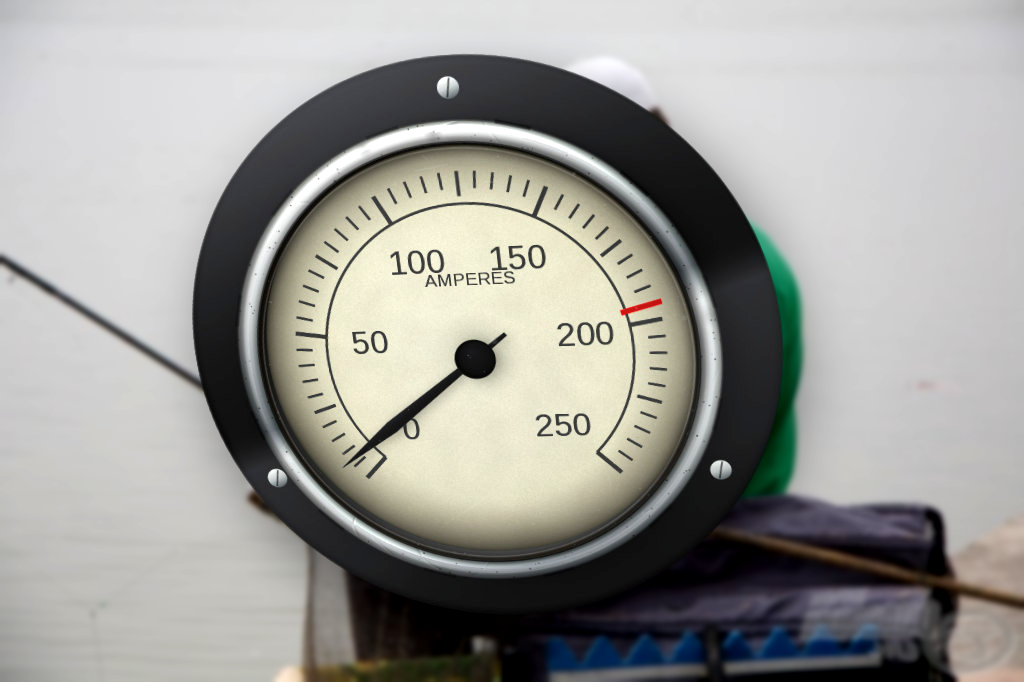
7.5 A
